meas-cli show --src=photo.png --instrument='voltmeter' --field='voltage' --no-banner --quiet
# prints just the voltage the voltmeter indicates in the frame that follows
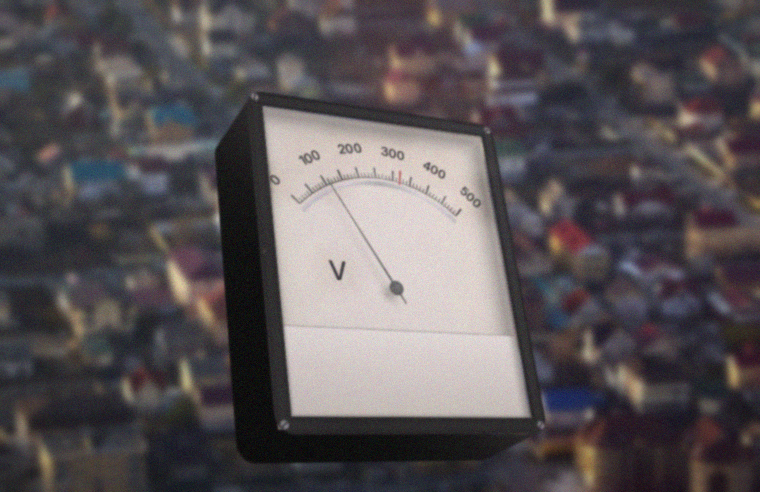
100 V
